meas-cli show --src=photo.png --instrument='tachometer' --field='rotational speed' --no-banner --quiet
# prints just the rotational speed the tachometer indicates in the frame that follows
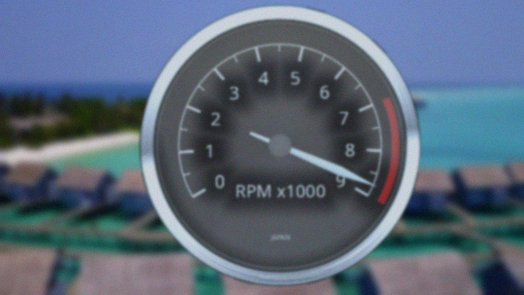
8750 rpm
